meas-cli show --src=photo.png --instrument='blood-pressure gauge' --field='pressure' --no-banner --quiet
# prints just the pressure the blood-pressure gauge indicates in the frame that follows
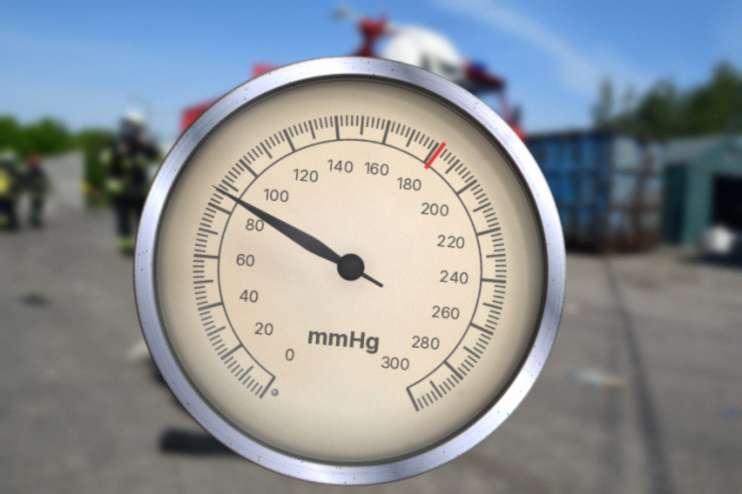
86 mmHg
